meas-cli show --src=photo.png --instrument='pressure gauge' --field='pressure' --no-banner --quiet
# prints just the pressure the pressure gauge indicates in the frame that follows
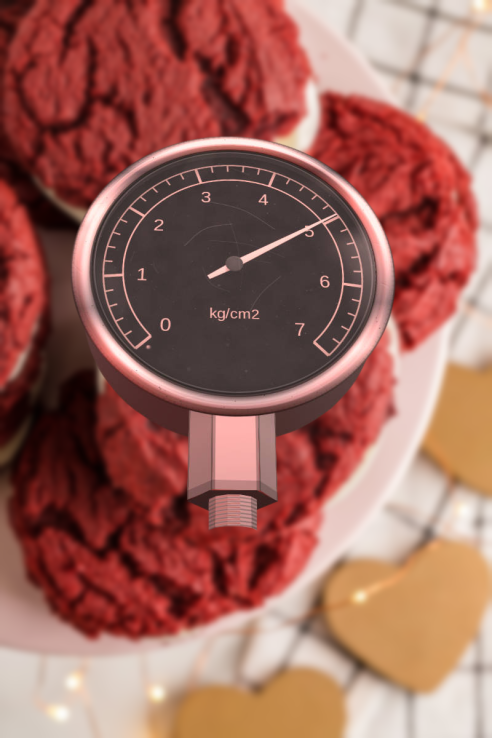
5 kg/cm²
